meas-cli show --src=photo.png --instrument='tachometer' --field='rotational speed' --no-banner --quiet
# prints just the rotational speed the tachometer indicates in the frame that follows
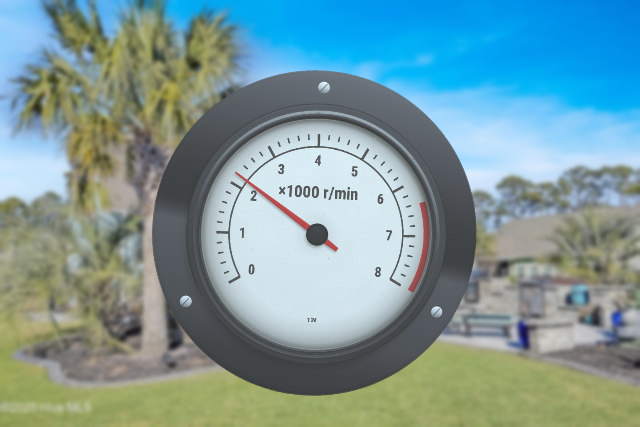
2200 rpm
